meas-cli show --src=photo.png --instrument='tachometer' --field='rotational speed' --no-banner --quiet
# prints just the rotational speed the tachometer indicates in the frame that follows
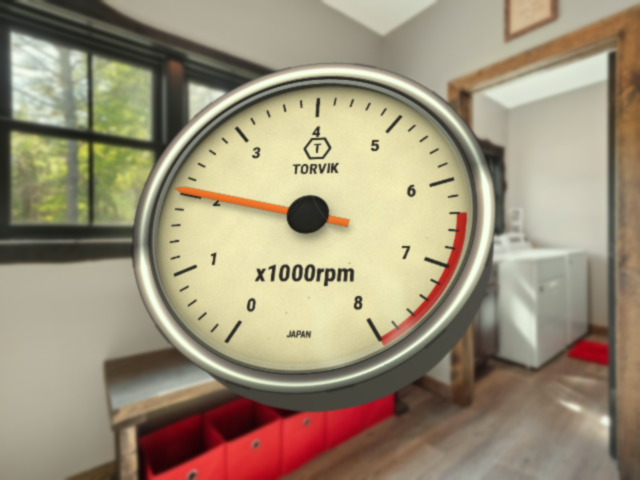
2000 rpm
